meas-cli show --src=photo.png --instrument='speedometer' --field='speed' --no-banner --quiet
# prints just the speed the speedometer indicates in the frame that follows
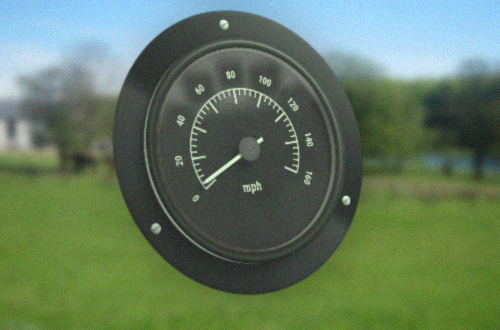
4 mph
